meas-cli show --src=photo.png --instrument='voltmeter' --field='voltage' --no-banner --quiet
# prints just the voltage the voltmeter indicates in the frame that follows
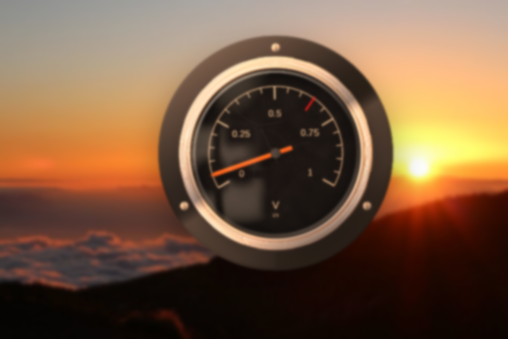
0.05 V
